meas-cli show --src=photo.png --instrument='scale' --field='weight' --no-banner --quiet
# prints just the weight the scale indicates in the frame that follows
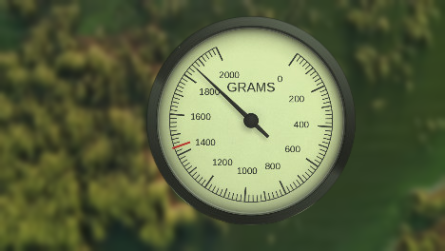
1860 g
